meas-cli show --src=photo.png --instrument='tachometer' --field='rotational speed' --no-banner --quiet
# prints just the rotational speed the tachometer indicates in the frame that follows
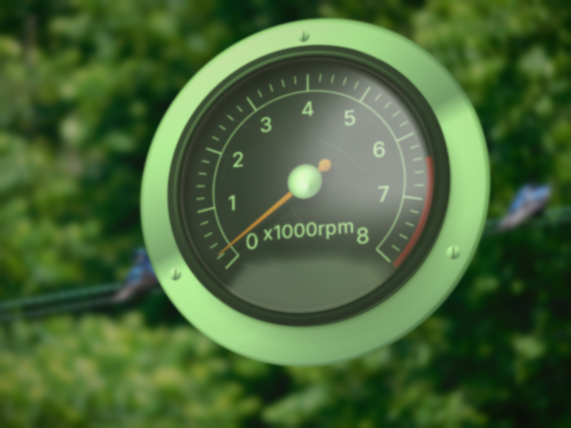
200 rpm
